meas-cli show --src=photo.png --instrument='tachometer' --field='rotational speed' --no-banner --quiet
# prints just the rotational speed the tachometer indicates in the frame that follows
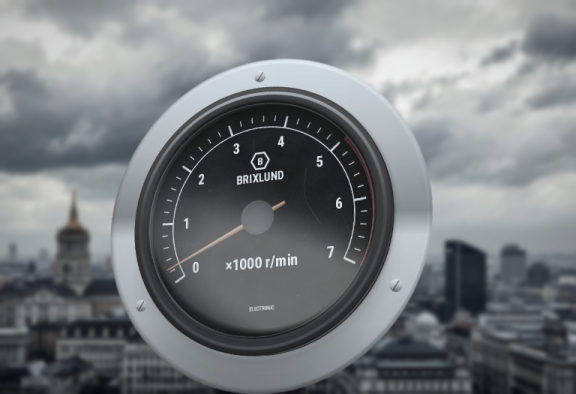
200 rpm
